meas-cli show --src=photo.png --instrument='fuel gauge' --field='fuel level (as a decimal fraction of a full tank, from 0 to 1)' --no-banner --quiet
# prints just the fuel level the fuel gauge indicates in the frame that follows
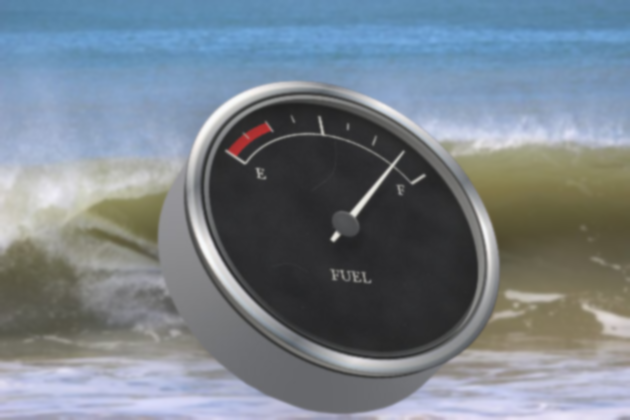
0.875
